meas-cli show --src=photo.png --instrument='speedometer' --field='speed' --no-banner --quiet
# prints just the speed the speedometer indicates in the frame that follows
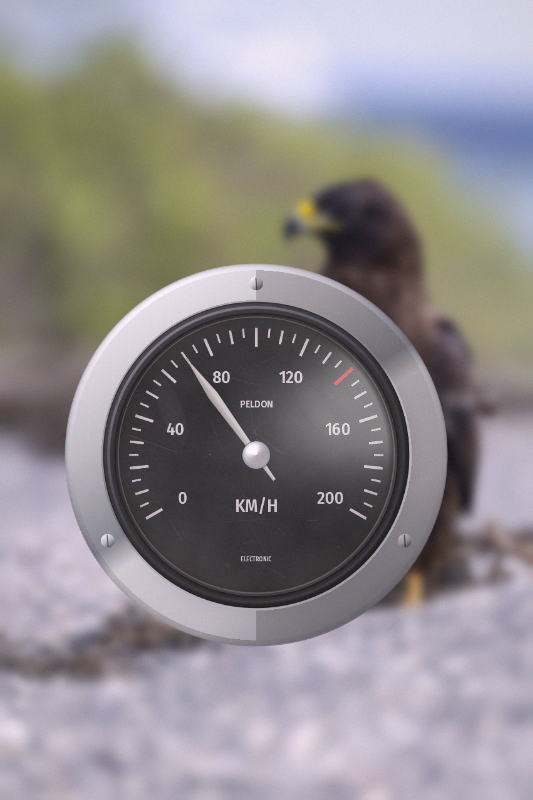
70 km/h
